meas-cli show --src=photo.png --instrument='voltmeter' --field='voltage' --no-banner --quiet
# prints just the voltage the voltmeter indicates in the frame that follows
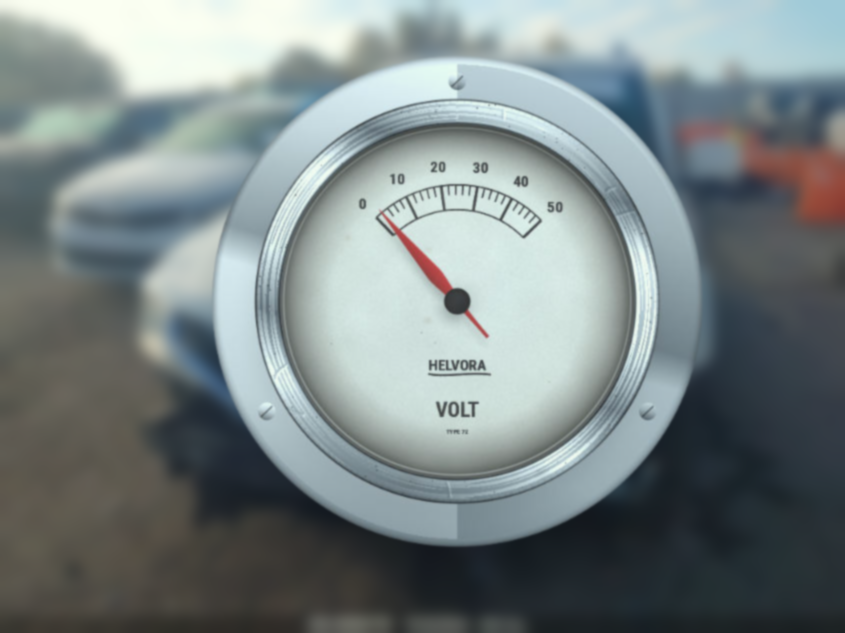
2 V
